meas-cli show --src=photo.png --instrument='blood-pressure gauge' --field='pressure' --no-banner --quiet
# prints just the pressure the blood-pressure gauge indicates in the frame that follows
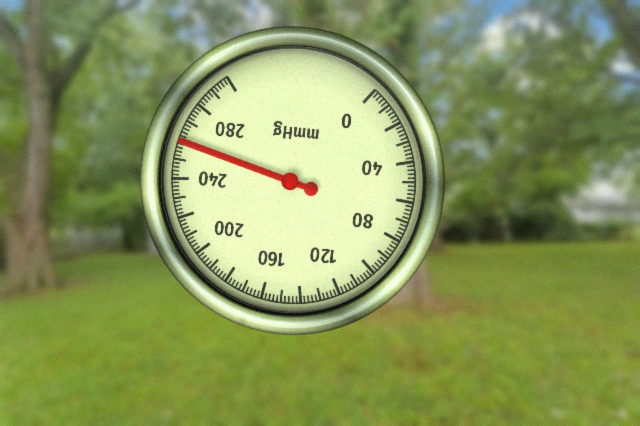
260 mmHg
